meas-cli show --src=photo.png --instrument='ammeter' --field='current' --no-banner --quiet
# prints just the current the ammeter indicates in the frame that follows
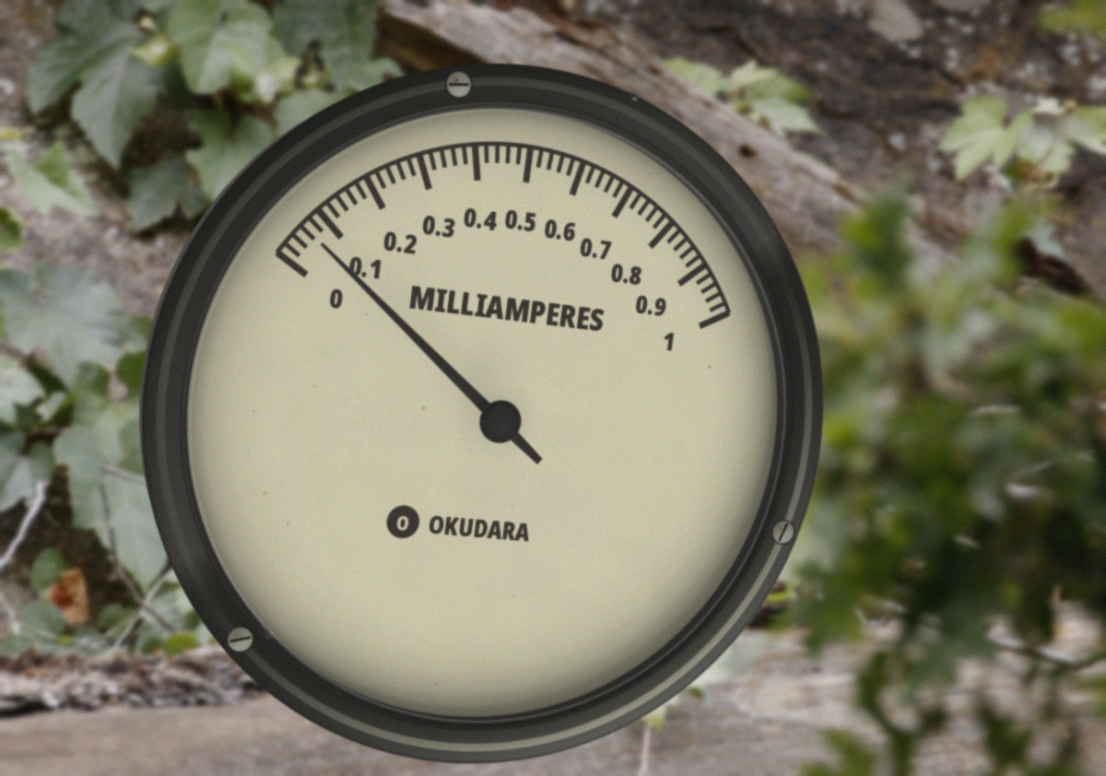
0.06 mA
